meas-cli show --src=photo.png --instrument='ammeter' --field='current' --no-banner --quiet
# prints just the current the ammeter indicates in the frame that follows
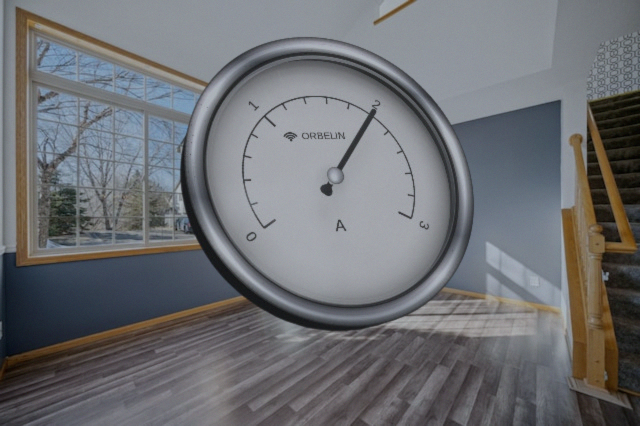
2 A
